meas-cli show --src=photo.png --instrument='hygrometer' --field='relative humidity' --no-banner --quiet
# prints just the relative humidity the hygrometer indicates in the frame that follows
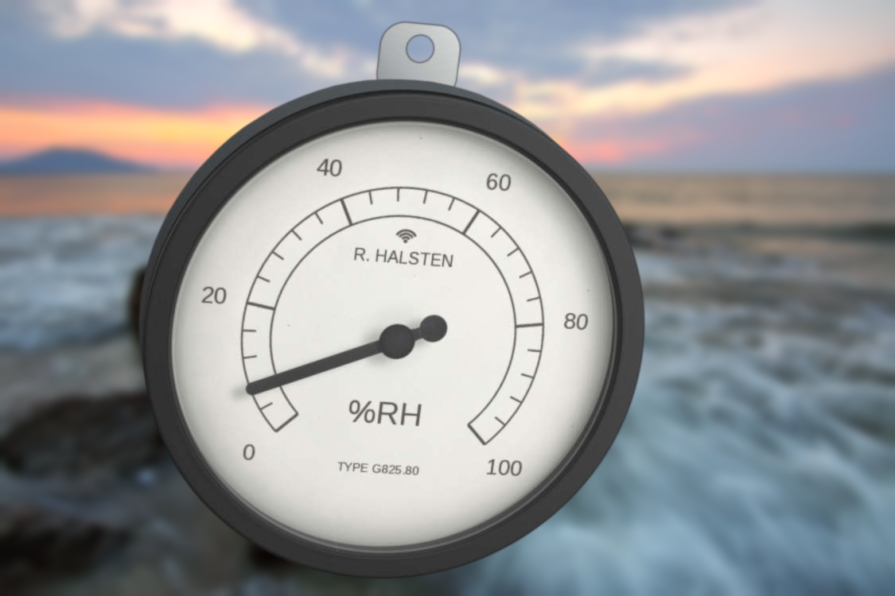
8 %
